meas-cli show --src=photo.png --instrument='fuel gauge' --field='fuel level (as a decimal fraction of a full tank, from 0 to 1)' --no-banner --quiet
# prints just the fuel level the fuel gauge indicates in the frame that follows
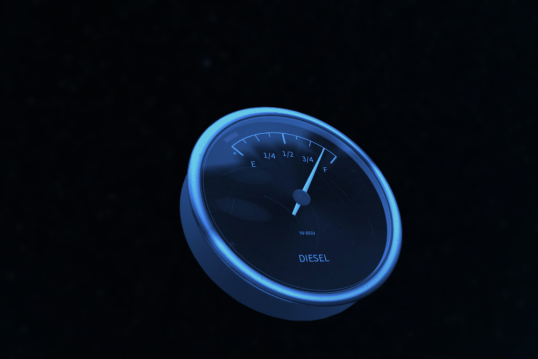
0.875
